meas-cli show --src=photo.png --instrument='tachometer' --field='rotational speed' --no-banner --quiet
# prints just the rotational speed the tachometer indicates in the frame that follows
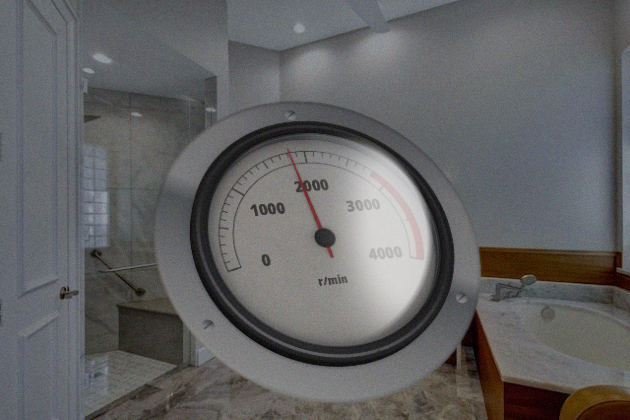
1800 rpm
